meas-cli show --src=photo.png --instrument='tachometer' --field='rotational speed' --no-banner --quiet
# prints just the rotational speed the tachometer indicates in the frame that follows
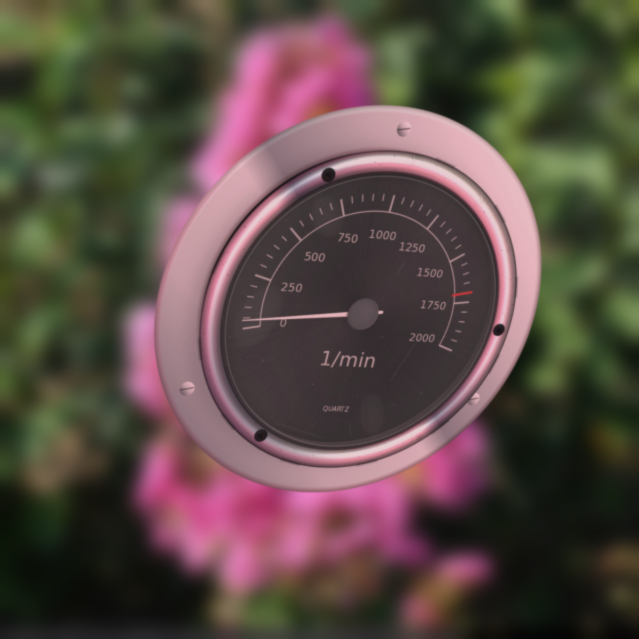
50 rpm
